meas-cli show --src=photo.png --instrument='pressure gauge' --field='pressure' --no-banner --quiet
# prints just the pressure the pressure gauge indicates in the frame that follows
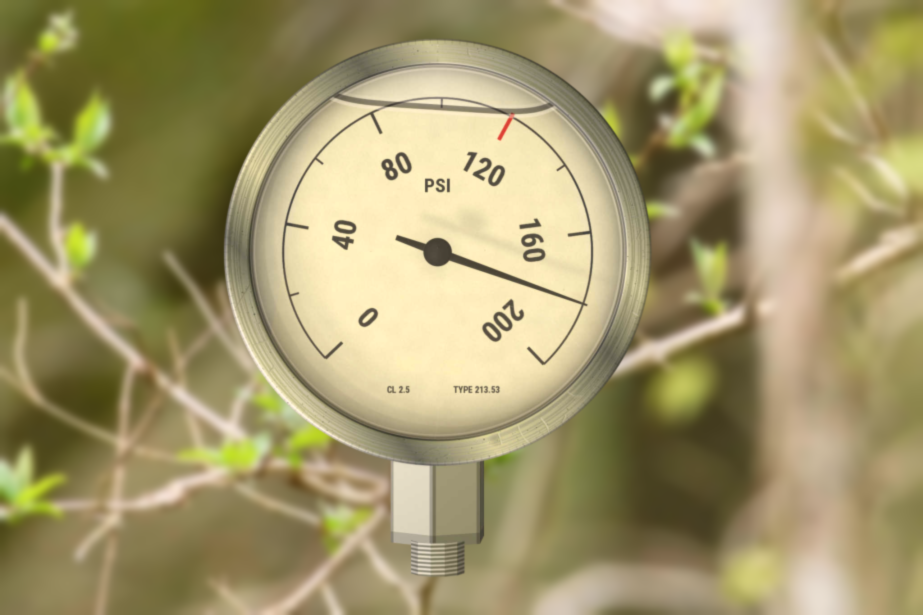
180 psi
